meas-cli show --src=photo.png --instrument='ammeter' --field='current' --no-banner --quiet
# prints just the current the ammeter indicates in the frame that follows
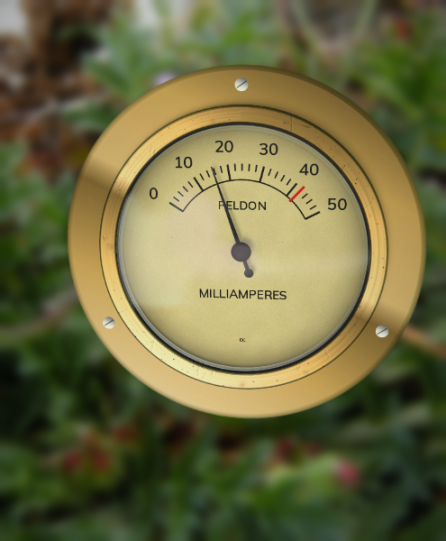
16 mA
